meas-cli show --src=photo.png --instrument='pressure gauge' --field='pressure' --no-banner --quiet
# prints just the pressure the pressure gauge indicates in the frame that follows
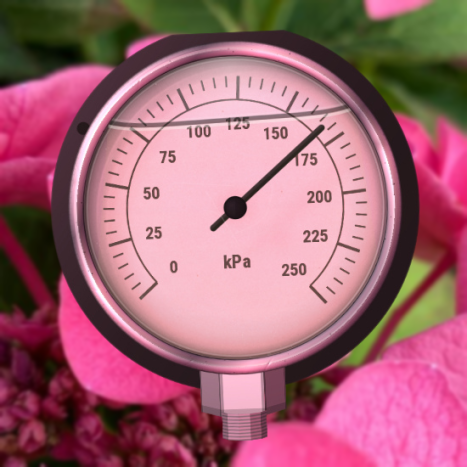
167.5 kPa
